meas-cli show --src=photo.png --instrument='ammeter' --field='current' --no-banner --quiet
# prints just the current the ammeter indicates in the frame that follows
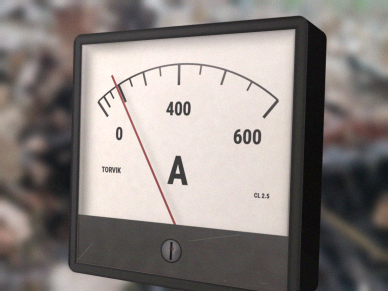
200 A
